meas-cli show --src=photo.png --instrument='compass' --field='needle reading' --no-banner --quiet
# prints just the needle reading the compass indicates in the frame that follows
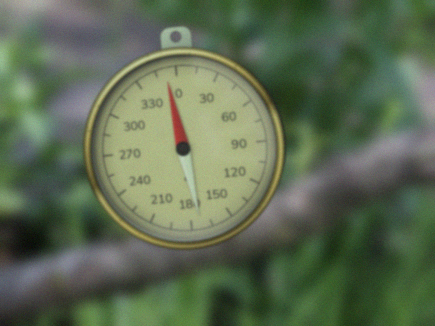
352.5 °
